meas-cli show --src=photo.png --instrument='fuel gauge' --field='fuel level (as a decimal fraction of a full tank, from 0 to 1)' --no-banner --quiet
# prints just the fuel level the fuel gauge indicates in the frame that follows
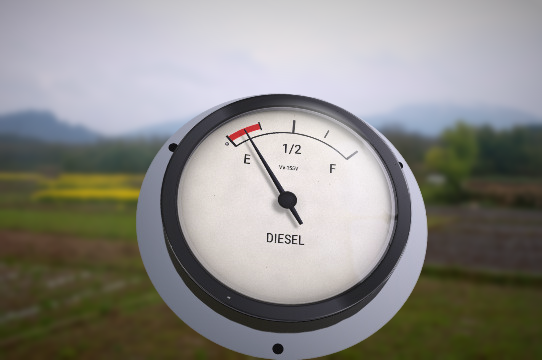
0.125
